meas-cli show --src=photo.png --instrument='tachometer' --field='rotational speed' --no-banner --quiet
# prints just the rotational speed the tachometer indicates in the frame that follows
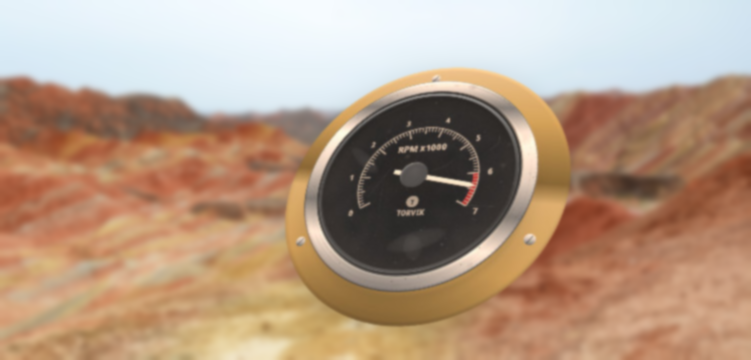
6500 rpm
